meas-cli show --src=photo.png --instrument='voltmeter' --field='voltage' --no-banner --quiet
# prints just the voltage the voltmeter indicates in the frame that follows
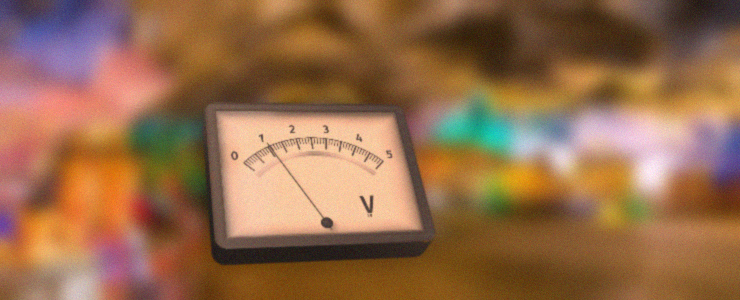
1 V
